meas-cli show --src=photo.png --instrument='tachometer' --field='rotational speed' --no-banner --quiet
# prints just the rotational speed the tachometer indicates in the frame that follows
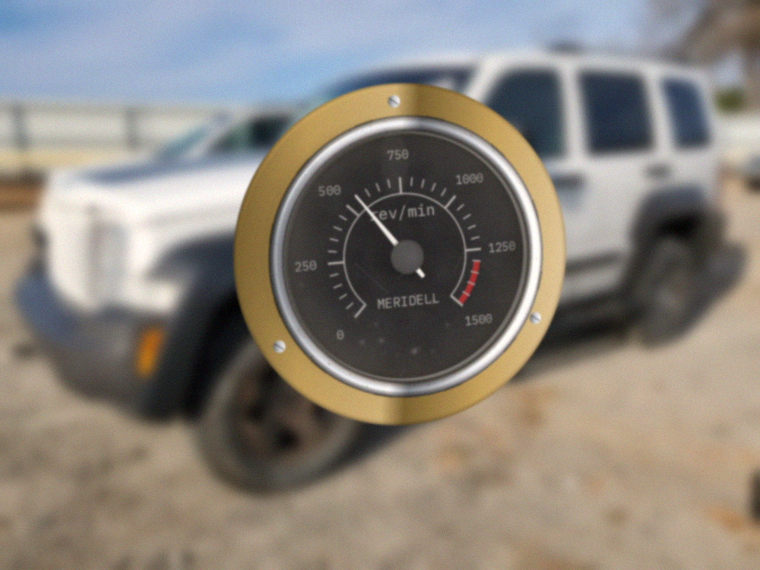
550 rpm
